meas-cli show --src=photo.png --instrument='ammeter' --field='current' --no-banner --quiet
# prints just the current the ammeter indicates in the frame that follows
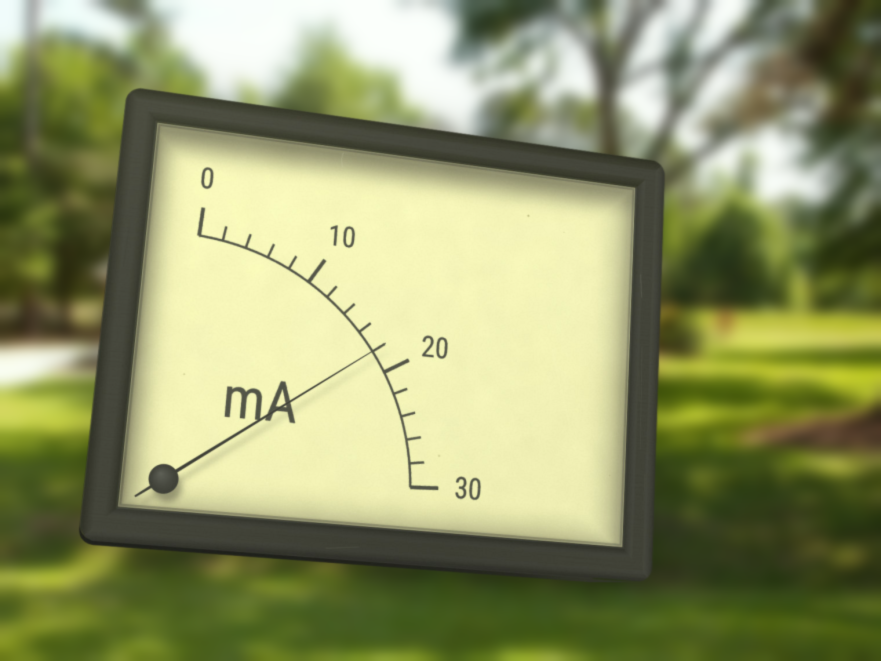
18 mA
